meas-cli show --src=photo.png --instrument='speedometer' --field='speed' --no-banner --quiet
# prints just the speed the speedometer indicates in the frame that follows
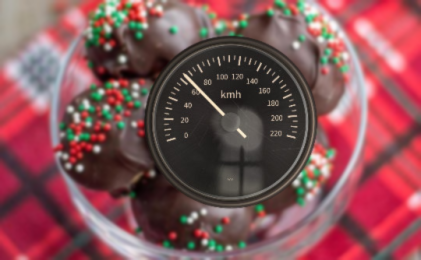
65 km/h
